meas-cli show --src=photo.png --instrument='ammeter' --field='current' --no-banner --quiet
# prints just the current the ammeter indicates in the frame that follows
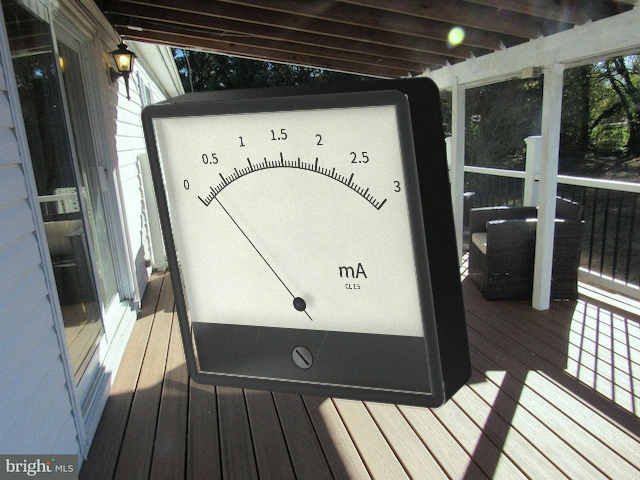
0.25 mA
